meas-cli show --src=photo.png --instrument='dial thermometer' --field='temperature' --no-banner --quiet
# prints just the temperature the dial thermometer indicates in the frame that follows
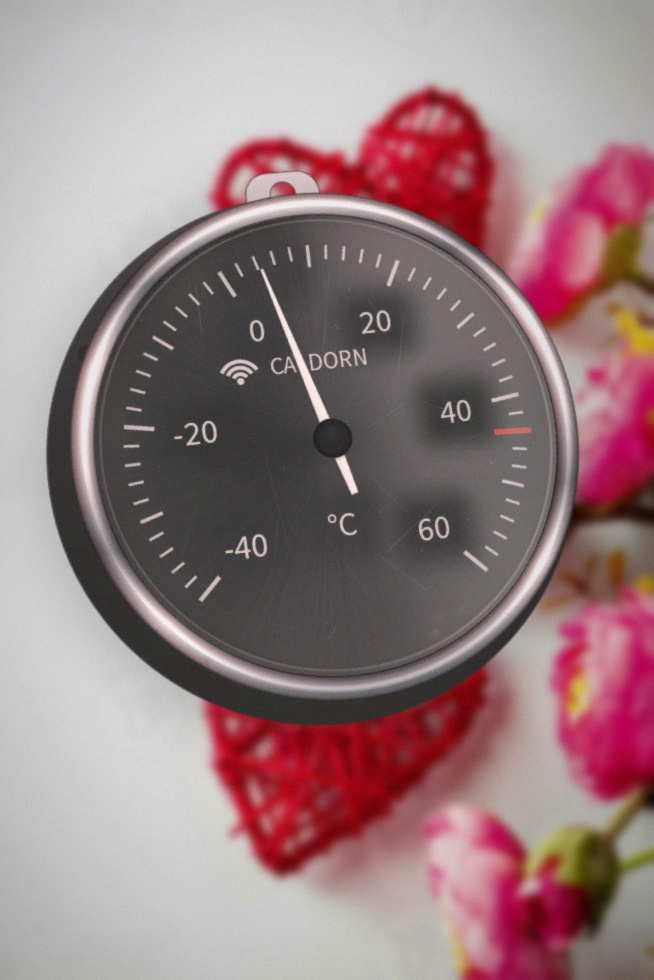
4 °C
